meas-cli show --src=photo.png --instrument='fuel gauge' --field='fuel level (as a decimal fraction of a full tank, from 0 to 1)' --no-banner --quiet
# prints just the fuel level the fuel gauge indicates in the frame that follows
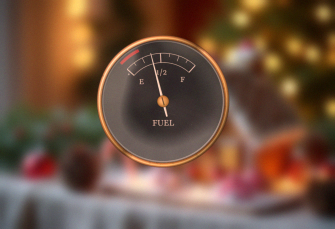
0.375
